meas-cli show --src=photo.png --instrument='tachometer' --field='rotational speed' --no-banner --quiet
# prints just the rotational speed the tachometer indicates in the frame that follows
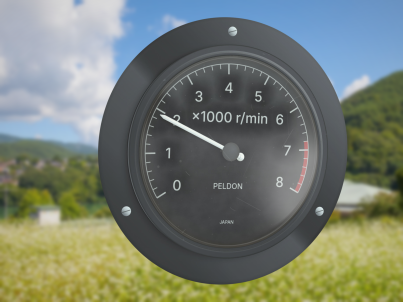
1900 rpm
